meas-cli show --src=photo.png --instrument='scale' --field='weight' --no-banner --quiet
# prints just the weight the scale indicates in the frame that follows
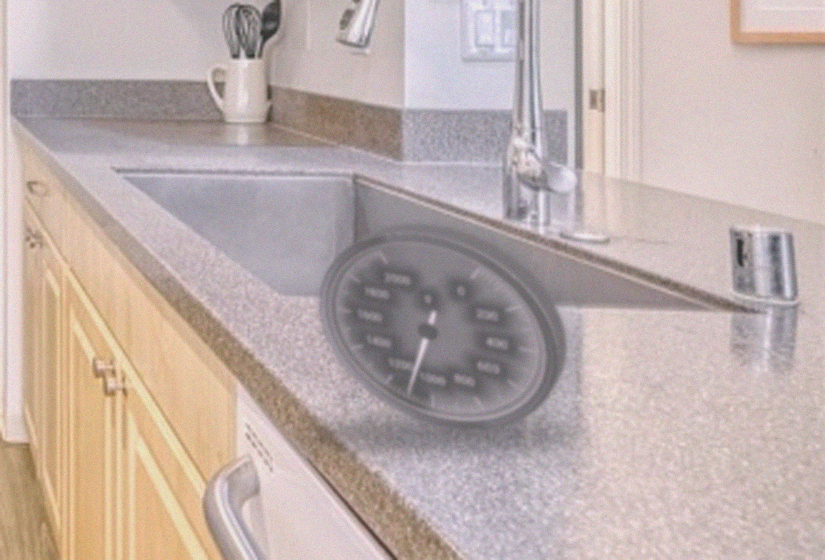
1100 g
